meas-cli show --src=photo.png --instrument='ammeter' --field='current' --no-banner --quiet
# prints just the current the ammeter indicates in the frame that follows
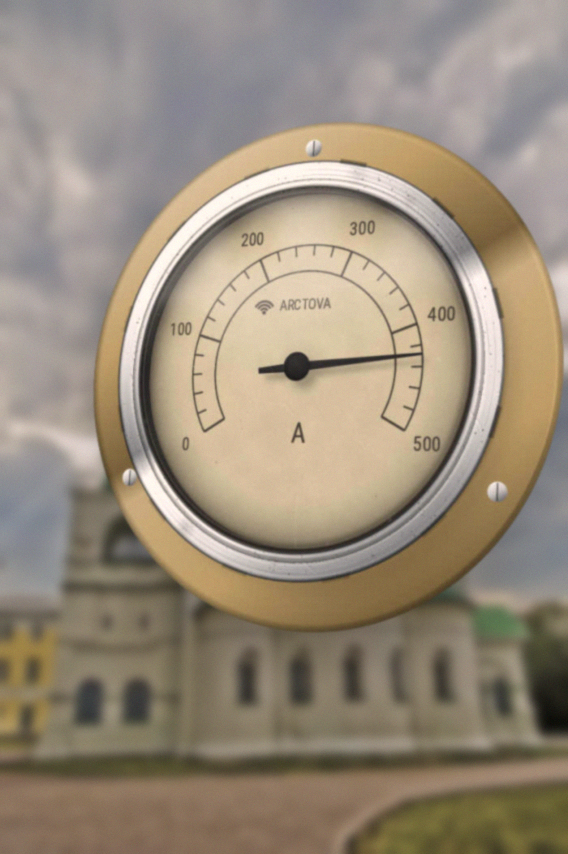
430 A
